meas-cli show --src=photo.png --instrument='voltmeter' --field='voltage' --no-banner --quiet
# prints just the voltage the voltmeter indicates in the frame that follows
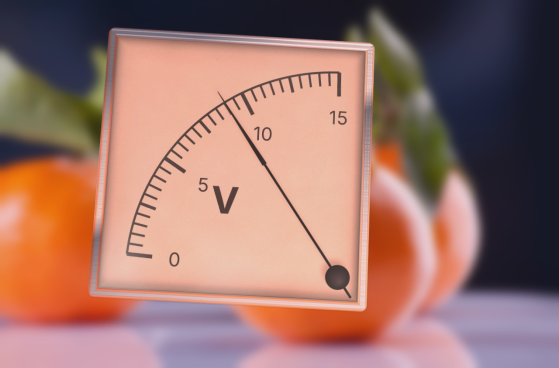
9 V
